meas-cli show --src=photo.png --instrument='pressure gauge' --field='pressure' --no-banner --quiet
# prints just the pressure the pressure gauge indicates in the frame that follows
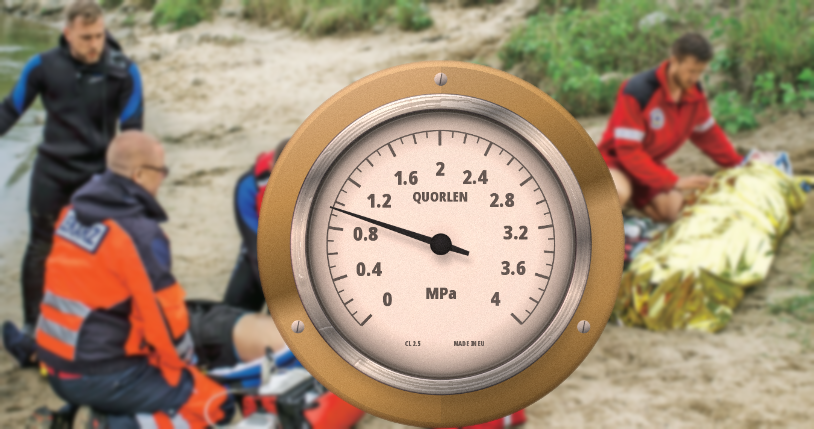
0.95 MPa
